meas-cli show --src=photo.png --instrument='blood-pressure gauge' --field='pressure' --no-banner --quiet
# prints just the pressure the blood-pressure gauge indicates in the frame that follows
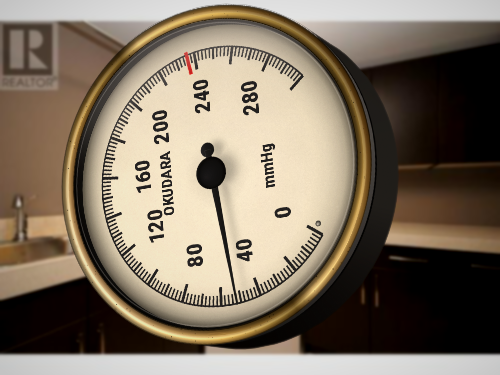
50 mmHg
